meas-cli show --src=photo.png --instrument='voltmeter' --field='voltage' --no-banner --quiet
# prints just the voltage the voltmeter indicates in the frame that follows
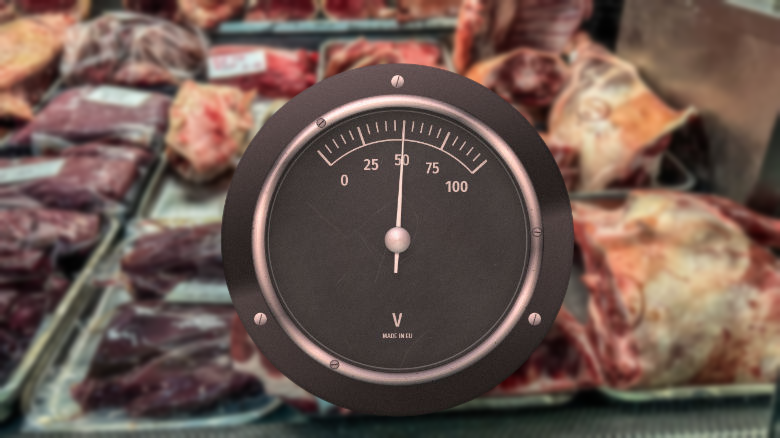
50 V
